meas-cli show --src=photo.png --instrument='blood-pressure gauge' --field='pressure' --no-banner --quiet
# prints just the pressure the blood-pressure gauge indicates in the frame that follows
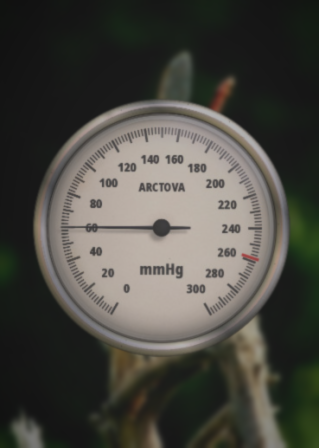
60 mmHg
